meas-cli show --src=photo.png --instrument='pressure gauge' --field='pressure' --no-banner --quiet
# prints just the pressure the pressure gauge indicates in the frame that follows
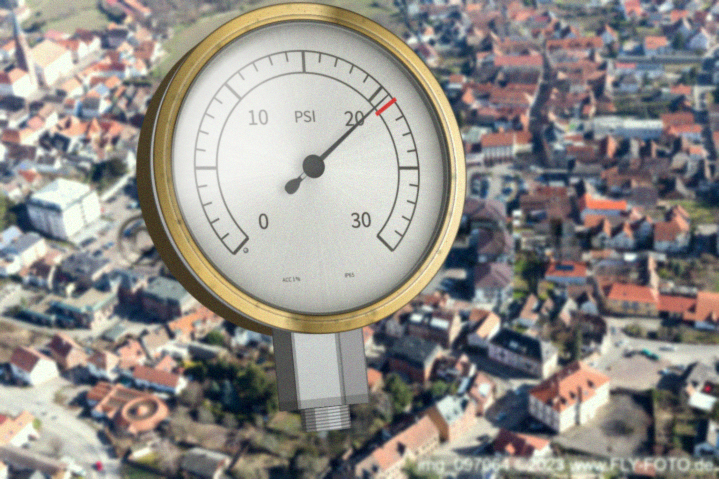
20.5 psi
